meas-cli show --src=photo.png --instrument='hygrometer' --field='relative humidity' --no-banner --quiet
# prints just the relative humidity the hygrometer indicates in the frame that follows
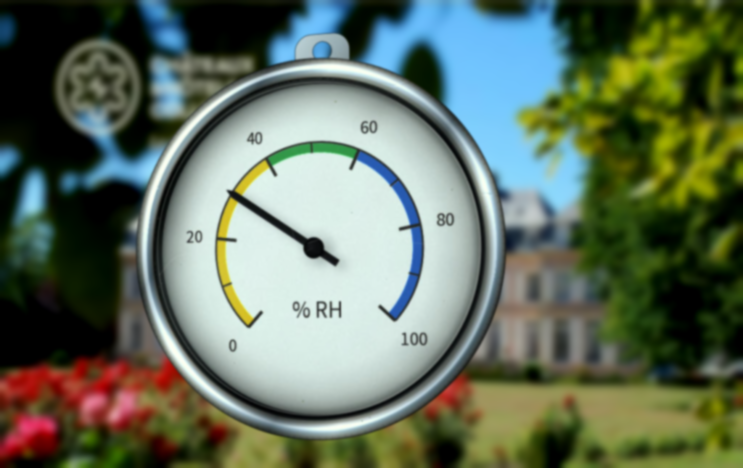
30 %
